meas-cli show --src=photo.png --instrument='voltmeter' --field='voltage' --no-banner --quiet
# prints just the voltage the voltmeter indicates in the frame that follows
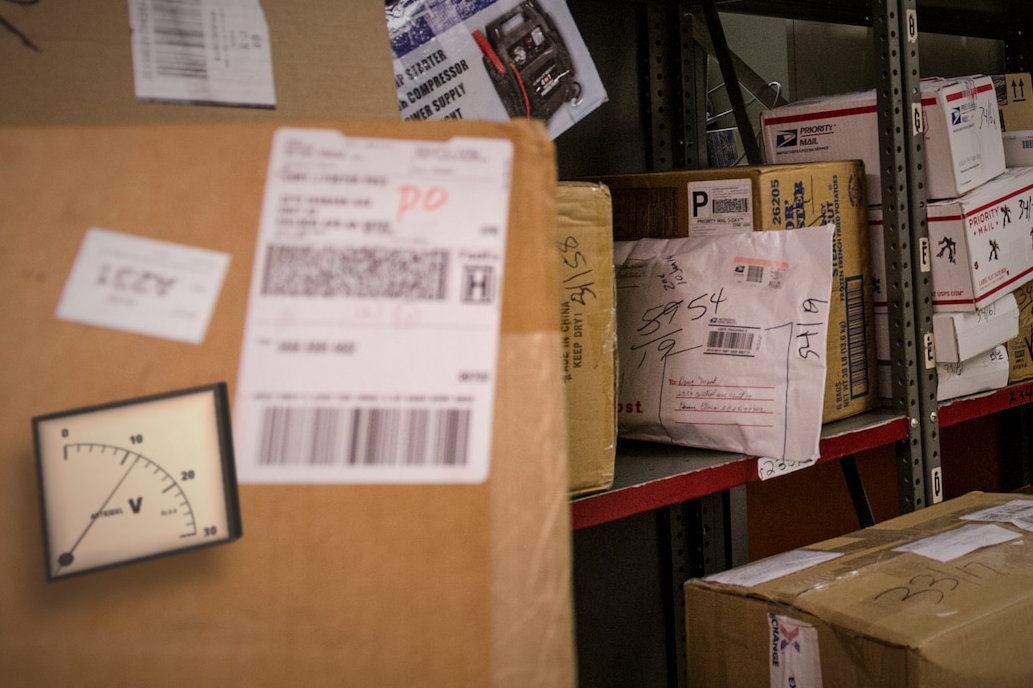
12 V
